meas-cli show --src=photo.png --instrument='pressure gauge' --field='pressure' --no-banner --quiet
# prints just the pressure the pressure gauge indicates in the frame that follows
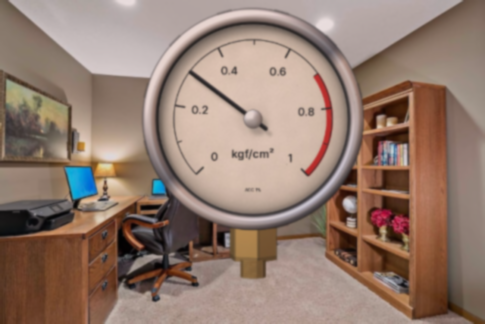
0.3 kg/cm²
